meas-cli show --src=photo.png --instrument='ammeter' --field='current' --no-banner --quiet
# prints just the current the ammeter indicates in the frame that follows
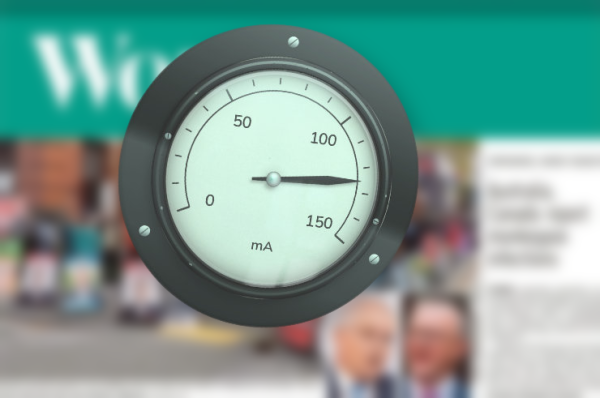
125 mA
